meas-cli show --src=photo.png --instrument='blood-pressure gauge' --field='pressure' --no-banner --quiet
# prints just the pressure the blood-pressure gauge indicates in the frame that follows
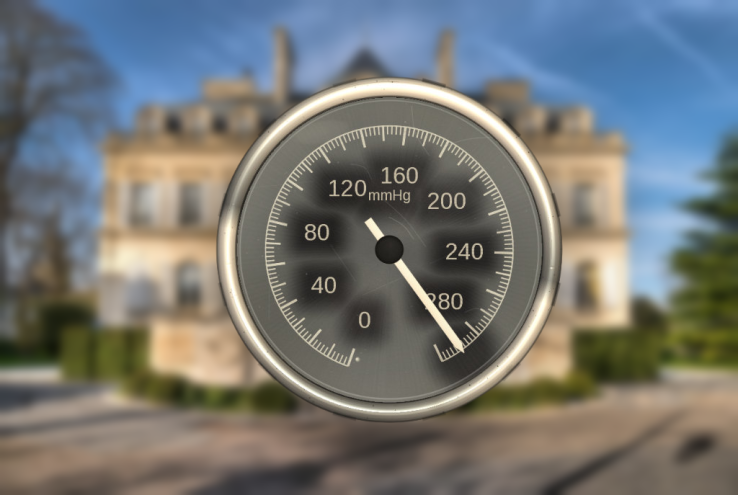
290 mmHg
